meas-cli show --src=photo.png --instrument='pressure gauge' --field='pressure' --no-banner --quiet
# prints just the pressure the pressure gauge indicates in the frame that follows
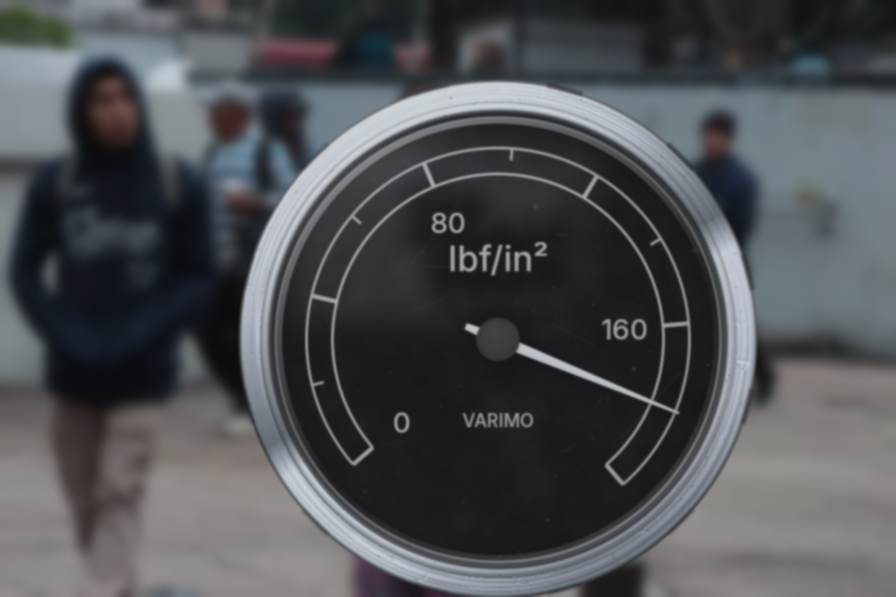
180 psi
